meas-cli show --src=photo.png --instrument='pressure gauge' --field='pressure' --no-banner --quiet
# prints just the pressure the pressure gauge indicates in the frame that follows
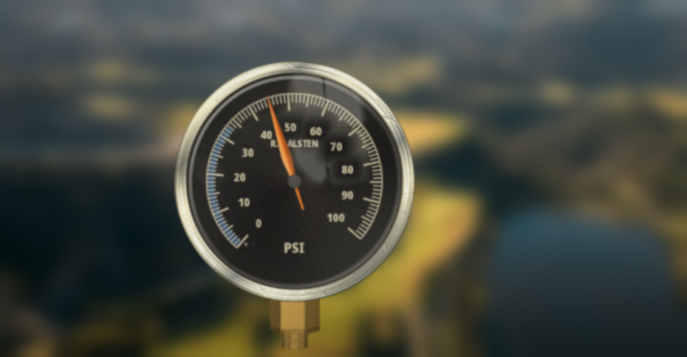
45 psi
